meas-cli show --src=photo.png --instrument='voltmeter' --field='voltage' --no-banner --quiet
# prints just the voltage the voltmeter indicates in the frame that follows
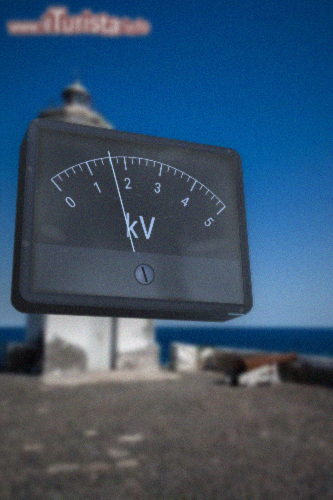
1.6 kV
